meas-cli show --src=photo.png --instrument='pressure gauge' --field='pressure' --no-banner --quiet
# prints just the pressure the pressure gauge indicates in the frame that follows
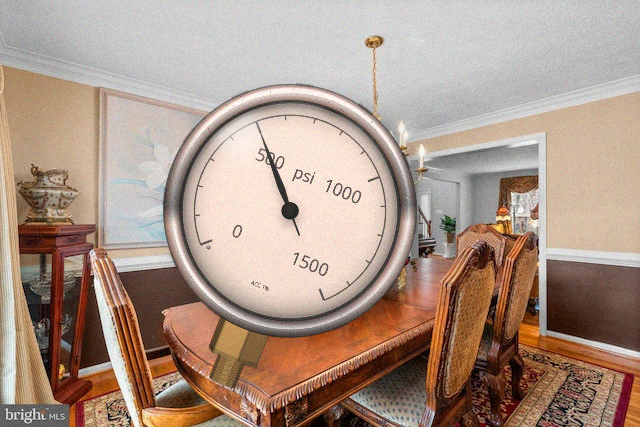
500 psi
